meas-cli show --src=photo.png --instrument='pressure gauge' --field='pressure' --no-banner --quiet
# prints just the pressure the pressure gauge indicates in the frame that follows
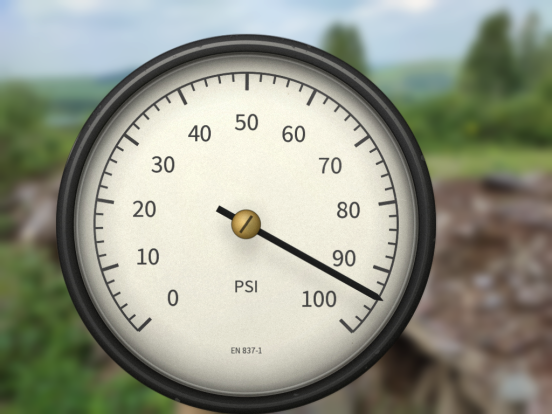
94 psi
